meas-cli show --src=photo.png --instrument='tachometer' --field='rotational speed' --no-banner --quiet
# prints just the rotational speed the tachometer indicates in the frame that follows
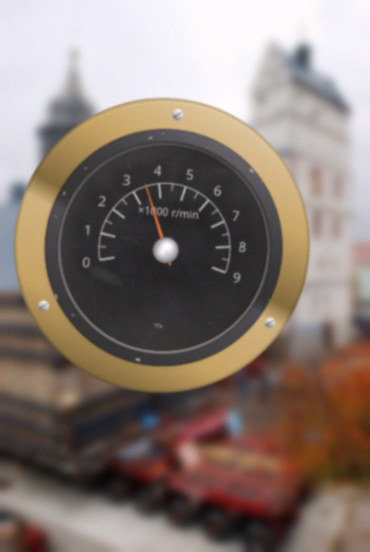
3500 rpm
